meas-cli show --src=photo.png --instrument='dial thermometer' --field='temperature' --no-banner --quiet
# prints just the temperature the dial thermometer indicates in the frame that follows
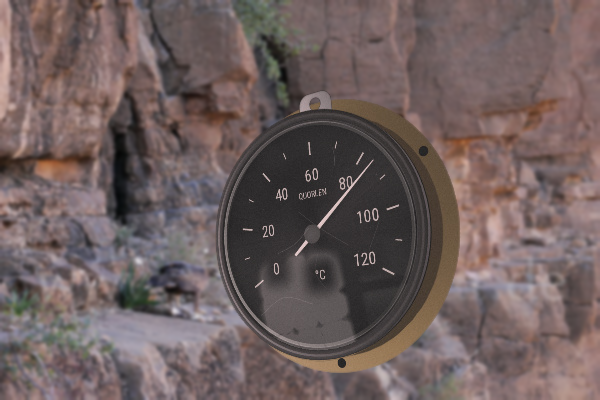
85 °C
